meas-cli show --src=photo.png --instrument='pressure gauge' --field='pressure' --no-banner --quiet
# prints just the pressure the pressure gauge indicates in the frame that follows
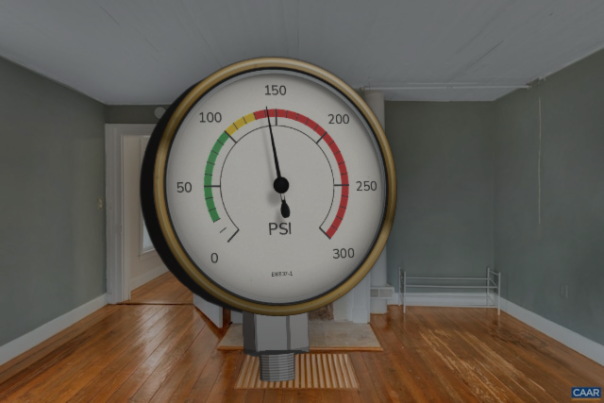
140 psi
